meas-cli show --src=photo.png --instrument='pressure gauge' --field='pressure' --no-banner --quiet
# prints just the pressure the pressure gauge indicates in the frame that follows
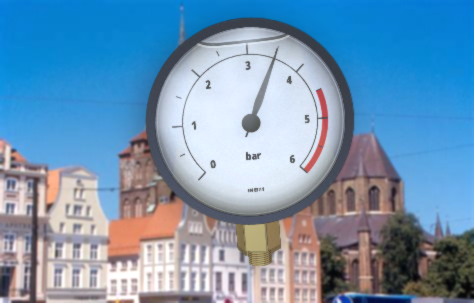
3.5 bar
